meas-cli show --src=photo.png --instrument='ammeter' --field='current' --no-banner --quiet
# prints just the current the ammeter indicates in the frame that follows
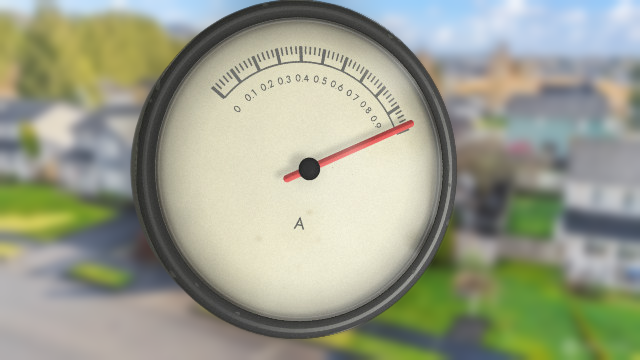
0.98 A
